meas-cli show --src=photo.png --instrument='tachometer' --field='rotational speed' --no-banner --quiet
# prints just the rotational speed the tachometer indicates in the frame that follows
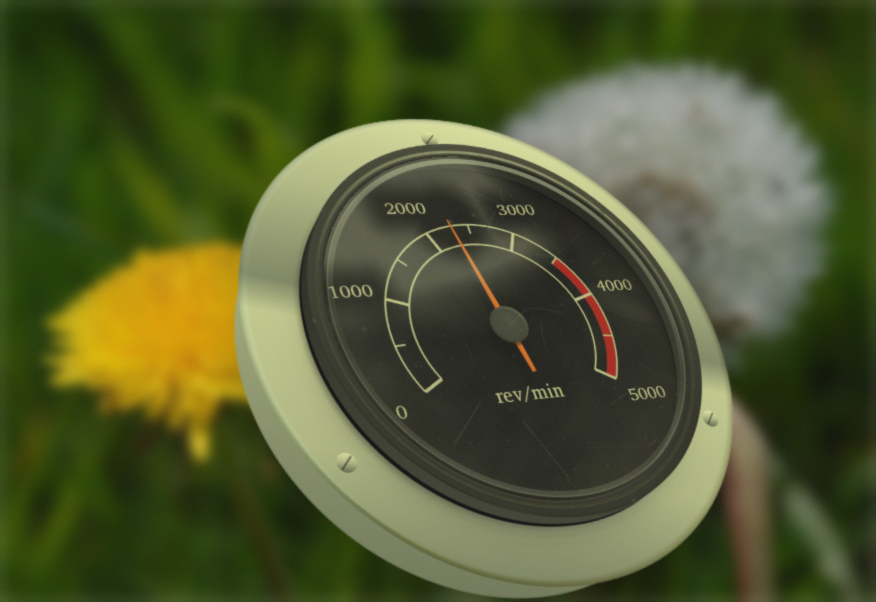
2250 rpm
